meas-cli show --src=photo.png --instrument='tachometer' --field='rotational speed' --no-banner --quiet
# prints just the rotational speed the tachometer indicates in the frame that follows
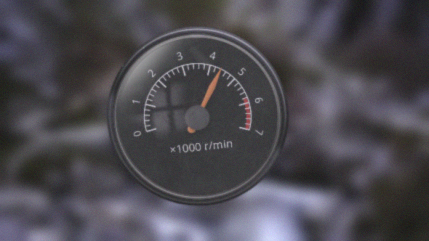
4400 rpm
